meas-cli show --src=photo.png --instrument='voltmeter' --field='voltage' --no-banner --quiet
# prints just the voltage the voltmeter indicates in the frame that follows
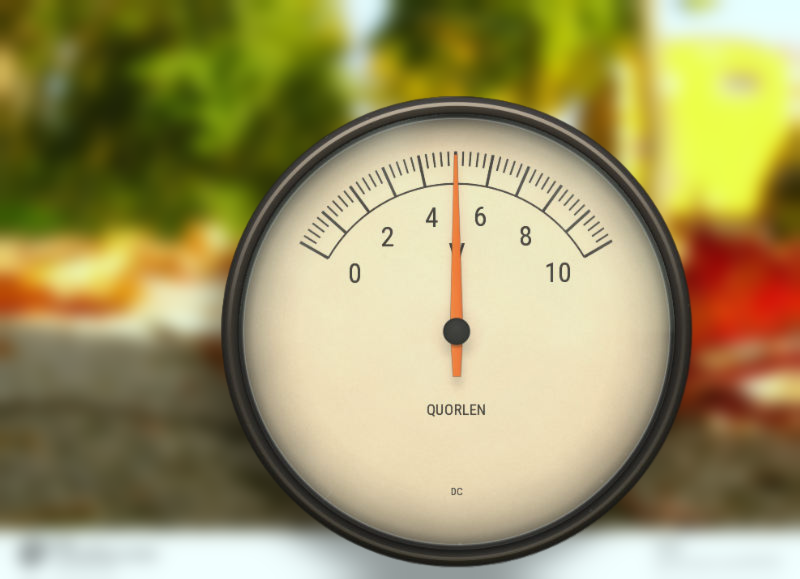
5 V
